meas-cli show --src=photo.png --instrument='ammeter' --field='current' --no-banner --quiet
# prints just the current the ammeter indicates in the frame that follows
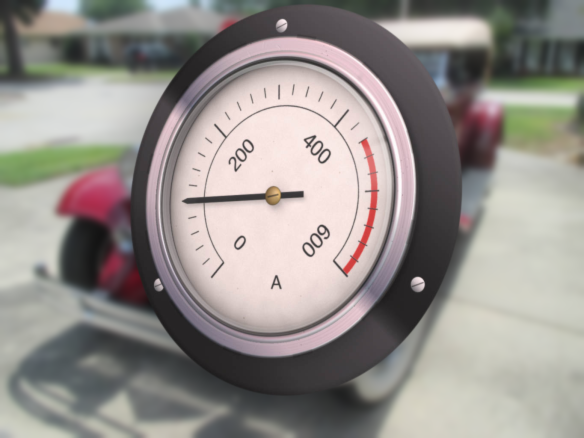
100 A
